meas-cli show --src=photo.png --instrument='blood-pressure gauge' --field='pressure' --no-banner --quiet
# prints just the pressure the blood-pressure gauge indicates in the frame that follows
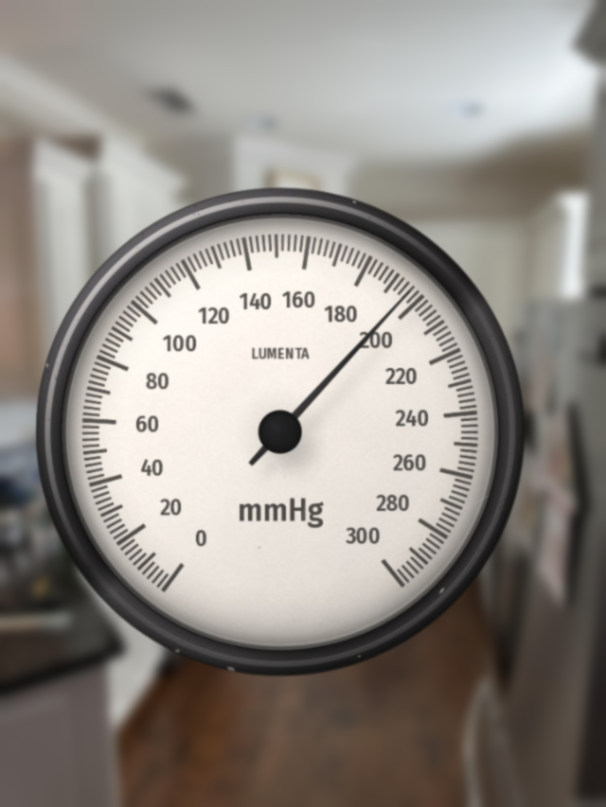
196 mmHg
